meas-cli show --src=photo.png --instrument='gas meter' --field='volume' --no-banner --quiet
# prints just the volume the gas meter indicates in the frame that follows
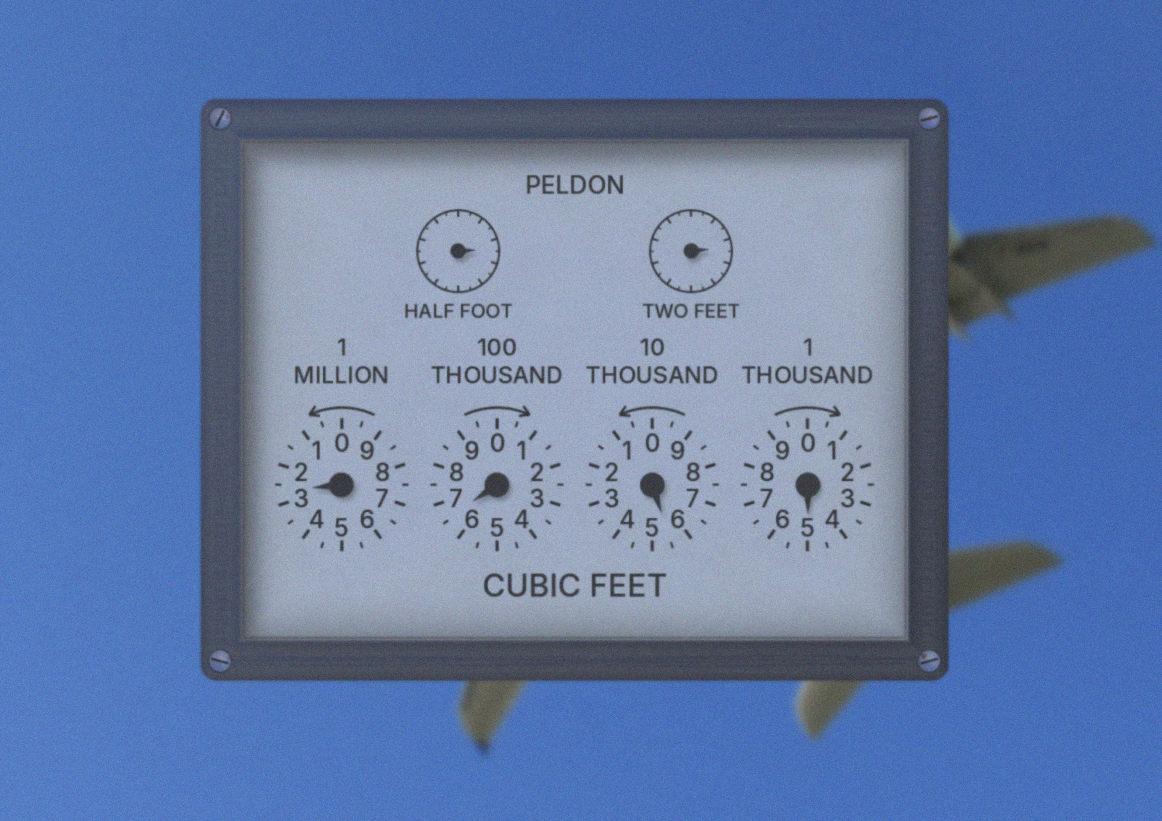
265500 ft³
